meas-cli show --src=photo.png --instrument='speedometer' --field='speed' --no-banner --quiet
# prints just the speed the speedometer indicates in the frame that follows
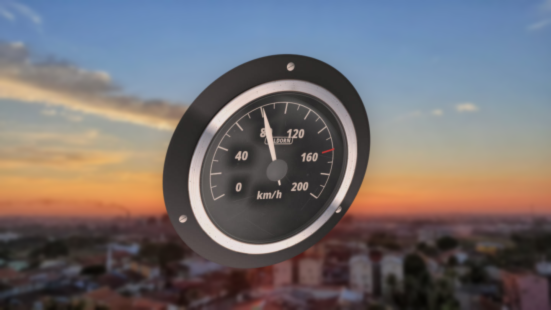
80 km/h
